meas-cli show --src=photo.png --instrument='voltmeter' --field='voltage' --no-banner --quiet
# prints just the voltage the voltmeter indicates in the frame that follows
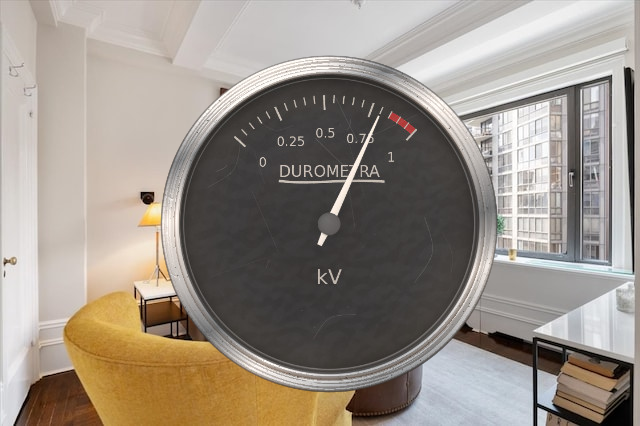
0.8 kV
